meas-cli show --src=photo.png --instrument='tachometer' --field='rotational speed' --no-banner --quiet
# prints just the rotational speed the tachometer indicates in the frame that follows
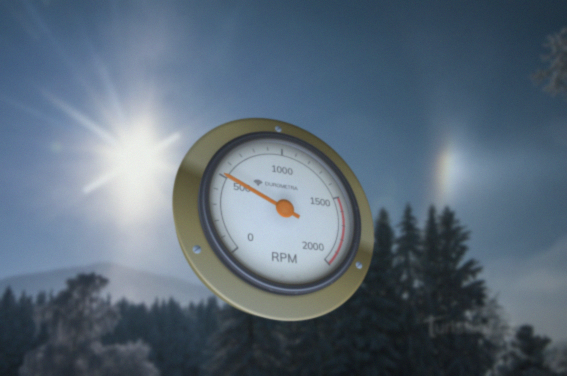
500 rpm
